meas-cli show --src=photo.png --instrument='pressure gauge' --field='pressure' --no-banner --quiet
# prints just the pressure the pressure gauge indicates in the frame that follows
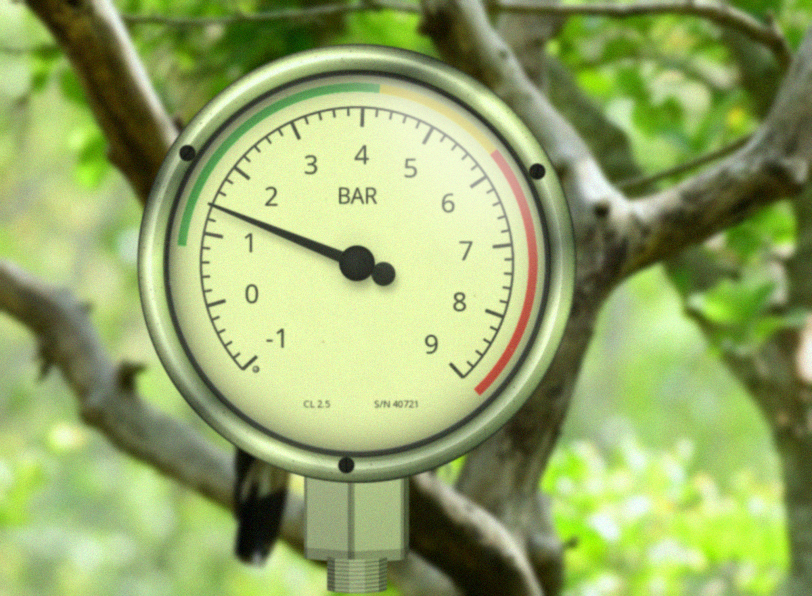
1.4 bar
